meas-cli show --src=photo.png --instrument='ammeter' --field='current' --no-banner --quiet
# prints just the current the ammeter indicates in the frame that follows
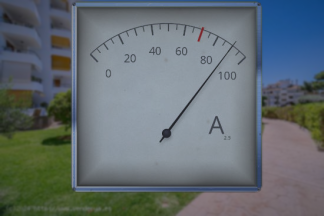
90 A
